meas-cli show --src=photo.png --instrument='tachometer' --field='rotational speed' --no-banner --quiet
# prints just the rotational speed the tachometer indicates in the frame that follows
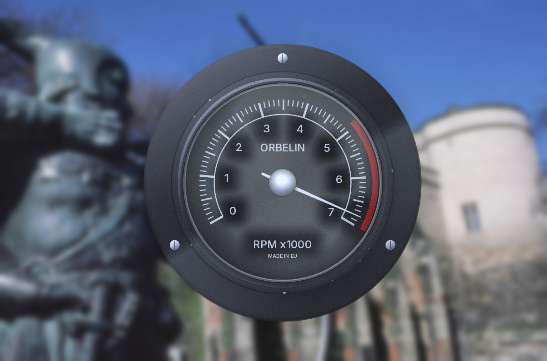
6800 rpm
